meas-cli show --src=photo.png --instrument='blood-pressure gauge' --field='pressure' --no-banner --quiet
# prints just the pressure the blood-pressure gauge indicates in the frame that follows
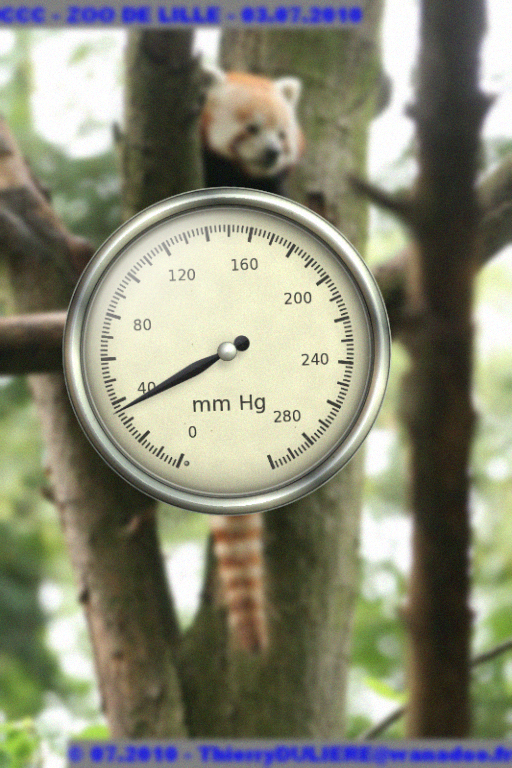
36 mmHg
